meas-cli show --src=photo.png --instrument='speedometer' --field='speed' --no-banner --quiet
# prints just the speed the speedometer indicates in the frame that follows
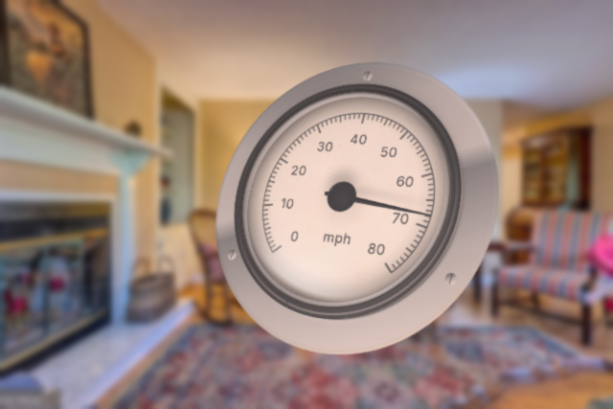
68 mph
